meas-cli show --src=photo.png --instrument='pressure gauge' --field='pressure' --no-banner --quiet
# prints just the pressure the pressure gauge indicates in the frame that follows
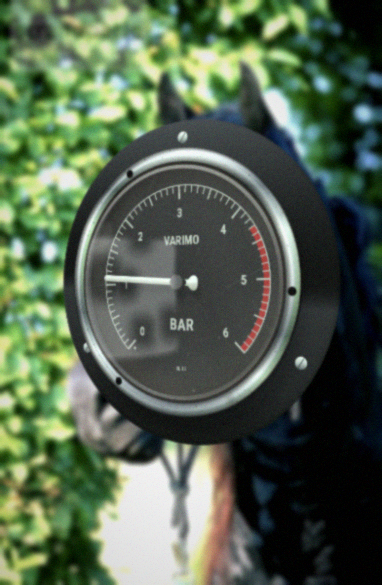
1.1 bar
